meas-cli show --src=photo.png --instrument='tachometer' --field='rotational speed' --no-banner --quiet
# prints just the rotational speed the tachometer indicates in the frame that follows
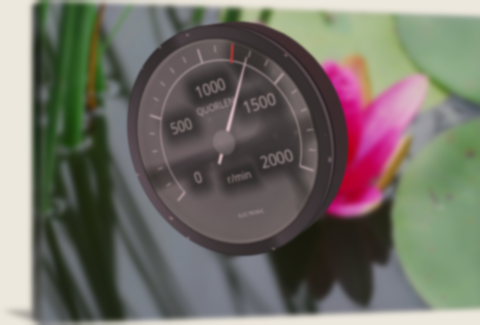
1300 rpm
